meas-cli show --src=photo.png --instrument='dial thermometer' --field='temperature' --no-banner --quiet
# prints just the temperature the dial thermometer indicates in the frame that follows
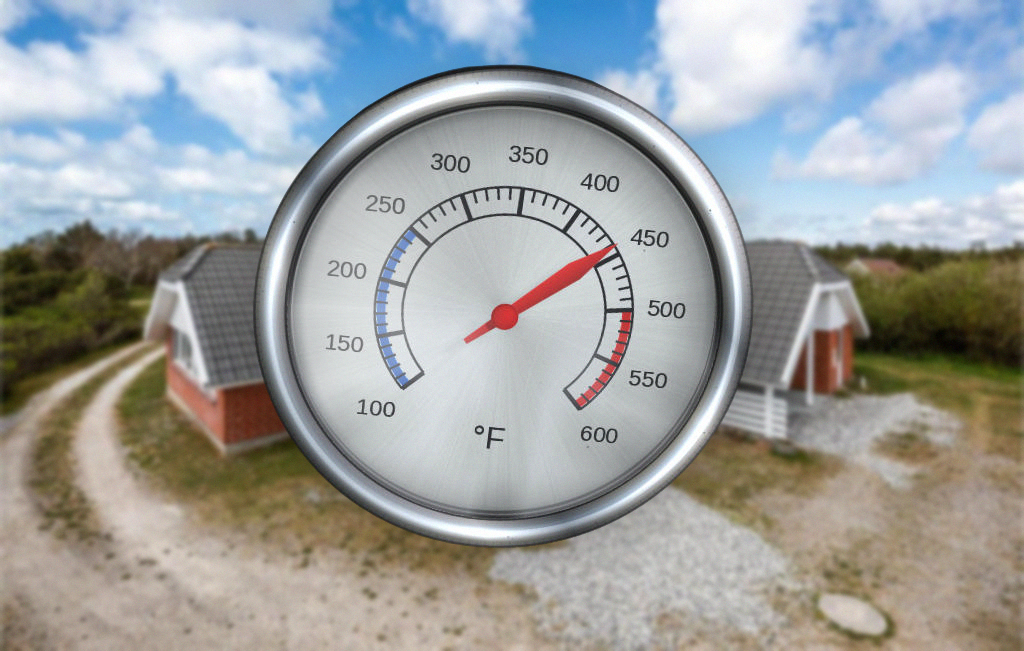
440 °F
